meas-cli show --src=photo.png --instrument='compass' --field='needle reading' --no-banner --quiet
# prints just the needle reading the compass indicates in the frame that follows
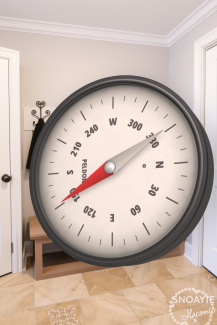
150 °
